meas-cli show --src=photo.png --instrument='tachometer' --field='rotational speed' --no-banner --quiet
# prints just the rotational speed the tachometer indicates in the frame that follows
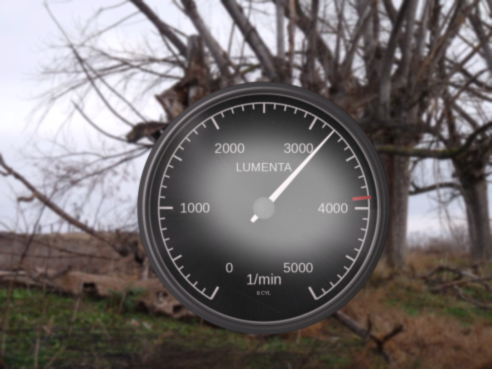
3200 rpm
